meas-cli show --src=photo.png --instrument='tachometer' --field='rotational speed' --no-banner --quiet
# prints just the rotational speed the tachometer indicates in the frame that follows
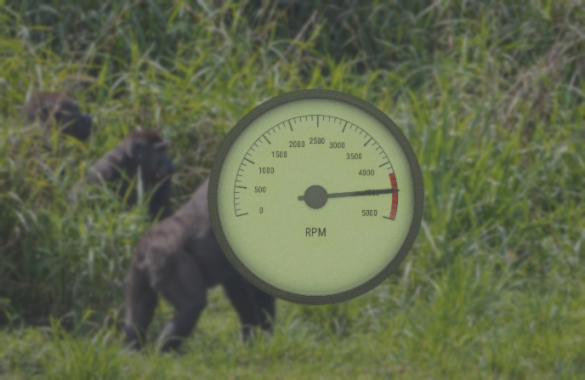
4500 rpm
